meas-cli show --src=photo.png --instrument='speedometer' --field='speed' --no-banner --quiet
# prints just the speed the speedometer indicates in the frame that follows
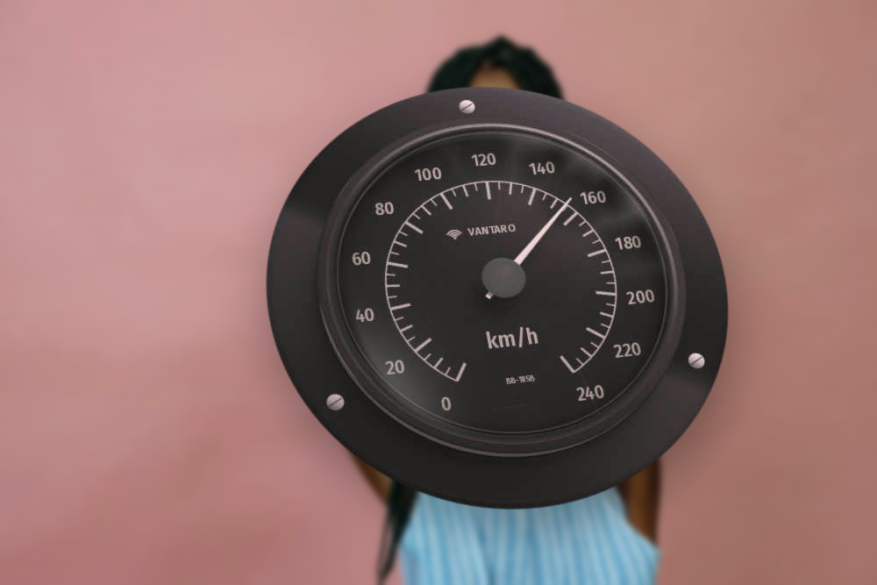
155 km/h
